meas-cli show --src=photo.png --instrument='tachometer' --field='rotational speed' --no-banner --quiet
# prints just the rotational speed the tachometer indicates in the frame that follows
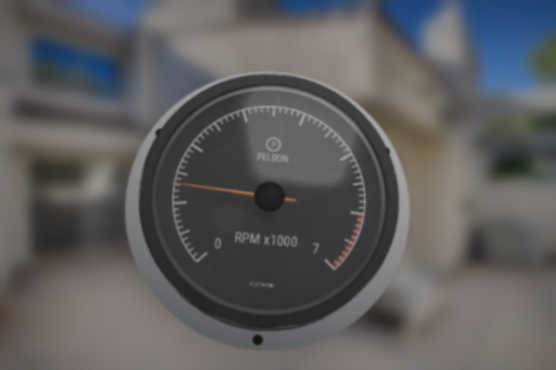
1300 rpm
